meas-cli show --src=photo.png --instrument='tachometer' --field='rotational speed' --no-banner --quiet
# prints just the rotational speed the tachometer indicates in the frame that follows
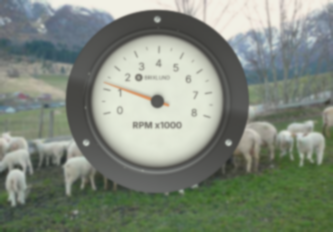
1250 rpm
